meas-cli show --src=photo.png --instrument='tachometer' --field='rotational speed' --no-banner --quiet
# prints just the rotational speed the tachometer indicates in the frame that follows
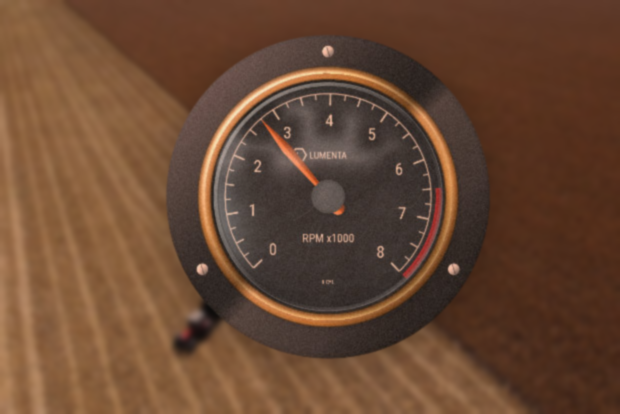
2750 rpm
